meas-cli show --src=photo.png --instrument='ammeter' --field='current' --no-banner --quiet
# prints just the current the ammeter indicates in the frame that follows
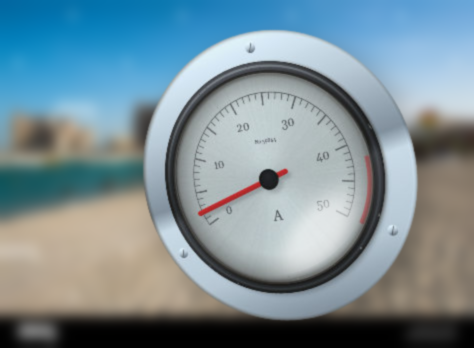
2 A
